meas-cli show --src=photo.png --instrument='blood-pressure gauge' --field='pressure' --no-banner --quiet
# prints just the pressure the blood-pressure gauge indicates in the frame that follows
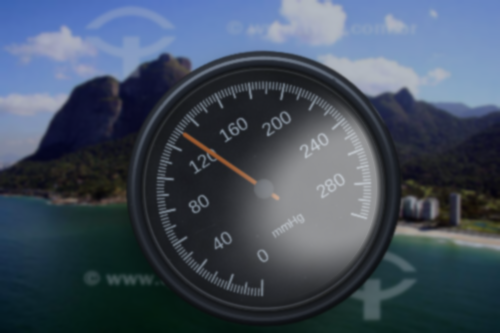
130 mmHg
